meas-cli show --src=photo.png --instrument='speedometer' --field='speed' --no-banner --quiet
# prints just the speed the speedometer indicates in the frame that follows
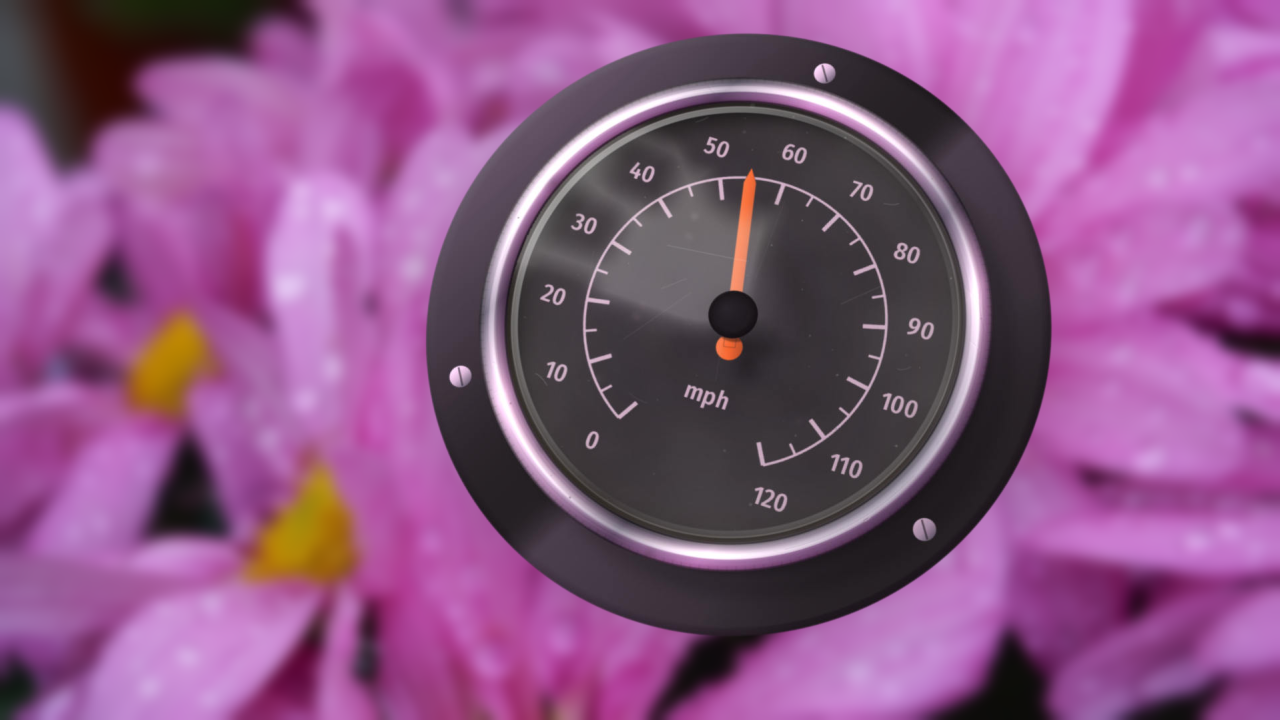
55 mph
